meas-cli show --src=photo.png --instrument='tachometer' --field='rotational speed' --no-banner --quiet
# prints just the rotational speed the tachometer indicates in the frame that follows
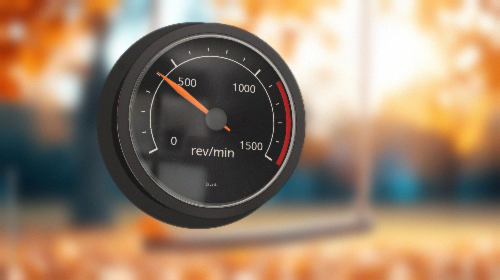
400 rpm
